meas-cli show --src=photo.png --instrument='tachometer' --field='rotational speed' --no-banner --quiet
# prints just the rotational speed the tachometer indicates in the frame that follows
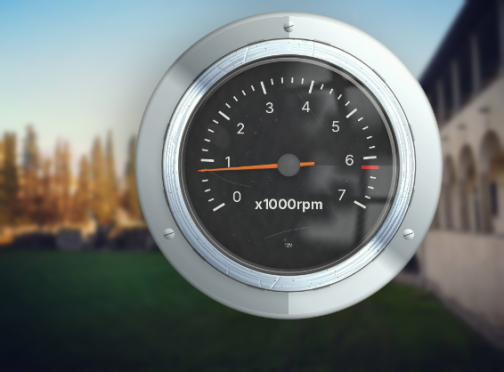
800 rpm
